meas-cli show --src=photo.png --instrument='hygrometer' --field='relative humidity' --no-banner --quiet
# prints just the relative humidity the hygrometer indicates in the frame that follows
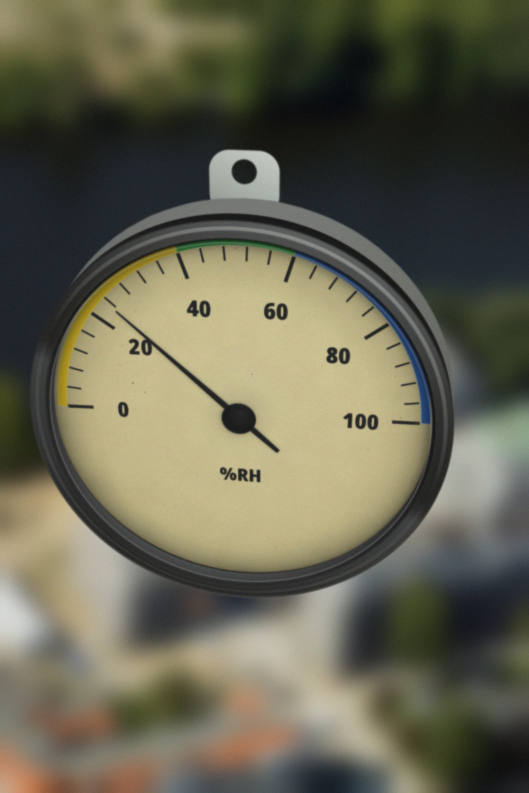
24 %
